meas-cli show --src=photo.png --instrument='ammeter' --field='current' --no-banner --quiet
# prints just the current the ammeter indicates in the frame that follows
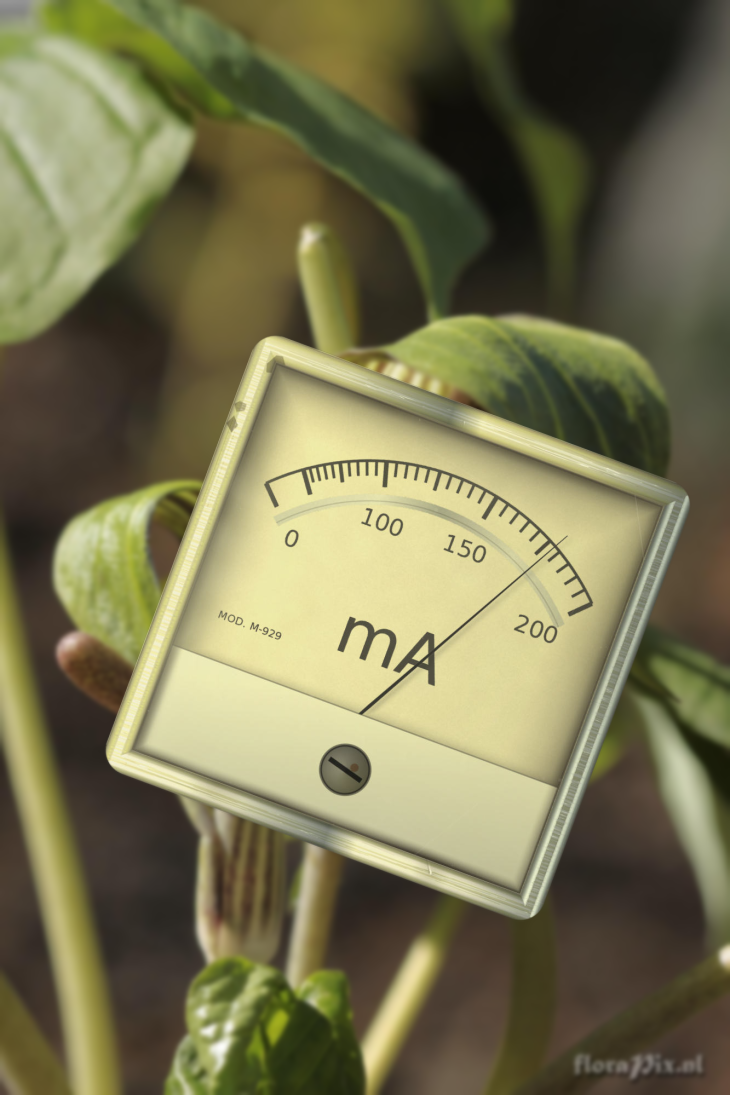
177.5 mA
